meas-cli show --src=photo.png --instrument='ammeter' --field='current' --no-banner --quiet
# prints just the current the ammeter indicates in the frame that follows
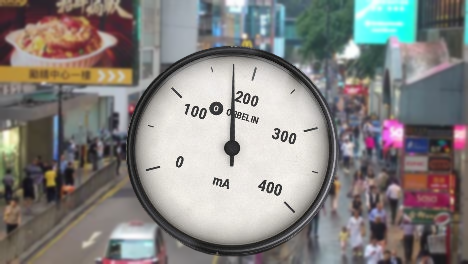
175 mA
